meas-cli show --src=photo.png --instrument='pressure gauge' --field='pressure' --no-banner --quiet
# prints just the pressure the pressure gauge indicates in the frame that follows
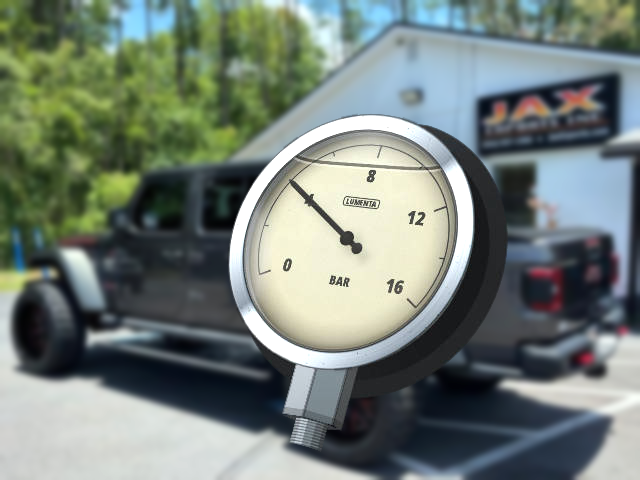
4 bar
